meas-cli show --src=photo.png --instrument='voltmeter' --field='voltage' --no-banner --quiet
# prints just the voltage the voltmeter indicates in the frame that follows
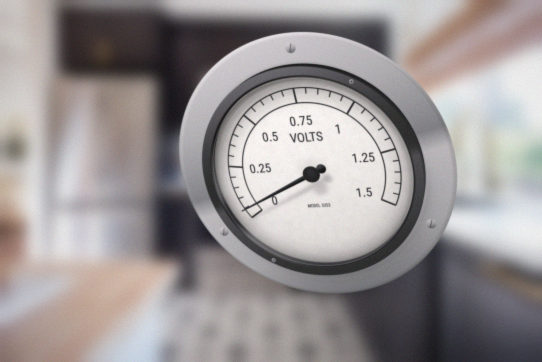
0.05 V
